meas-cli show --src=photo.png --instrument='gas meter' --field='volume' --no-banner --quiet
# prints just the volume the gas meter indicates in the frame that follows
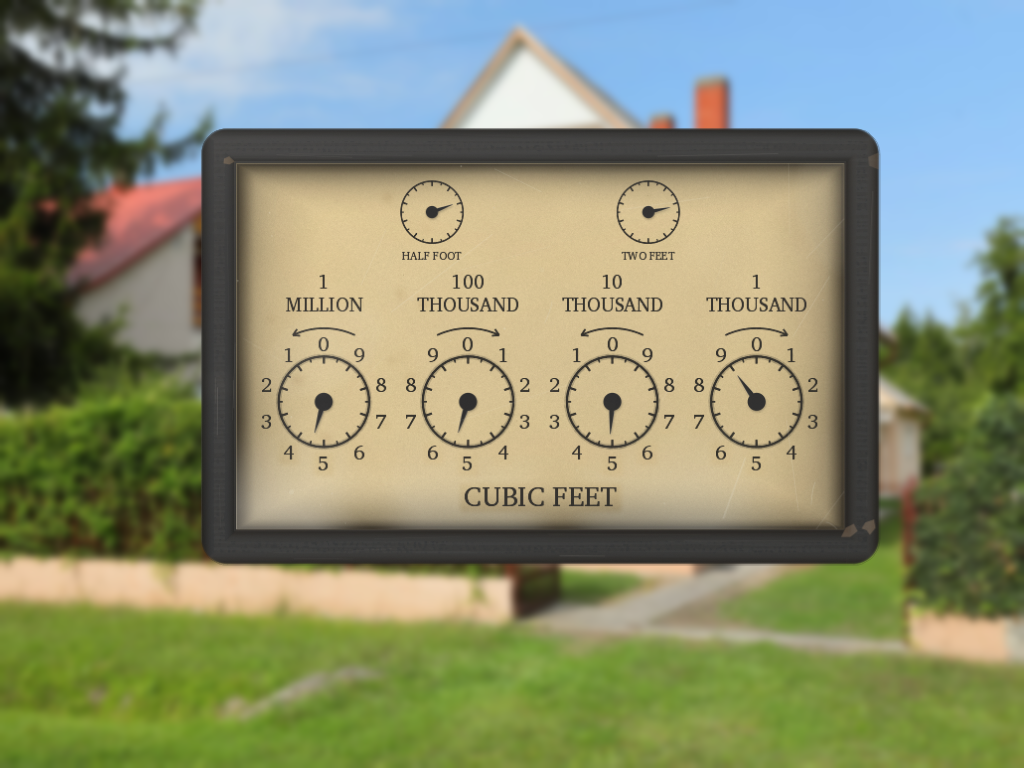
454900 ft³
